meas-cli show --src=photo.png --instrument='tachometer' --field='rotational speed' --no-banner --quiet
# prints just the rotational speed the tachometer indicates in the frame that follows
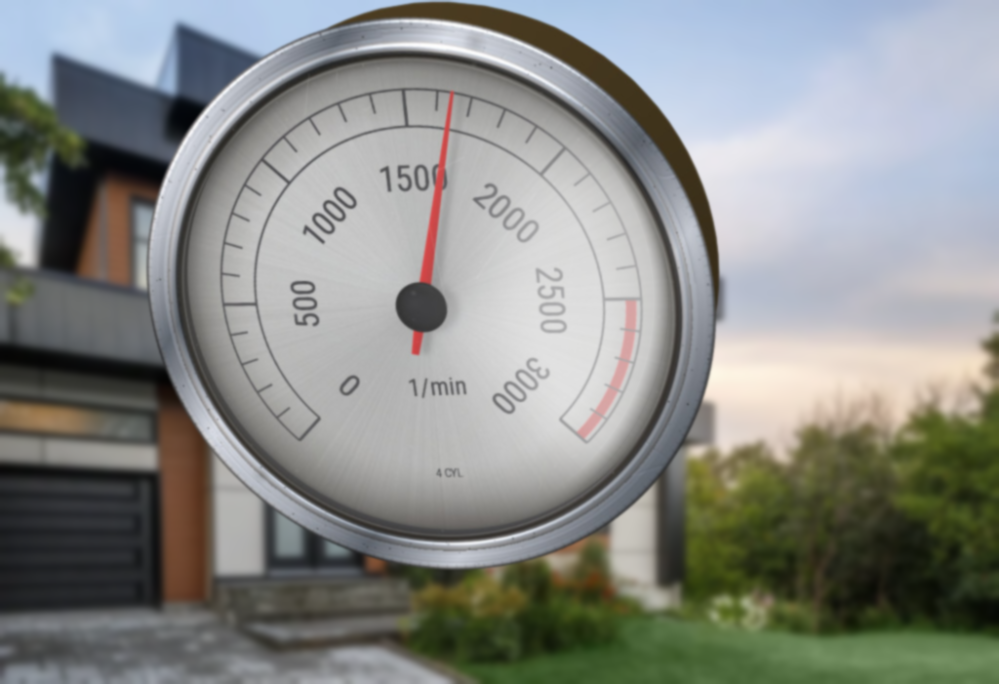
1650 rpm
